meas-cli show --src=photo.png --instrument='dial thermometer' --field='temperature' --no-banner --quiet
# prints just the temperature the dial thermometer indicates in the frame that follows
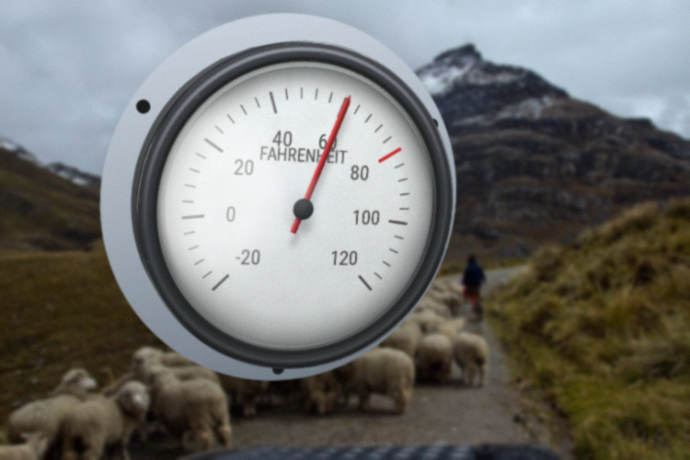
60 °F
